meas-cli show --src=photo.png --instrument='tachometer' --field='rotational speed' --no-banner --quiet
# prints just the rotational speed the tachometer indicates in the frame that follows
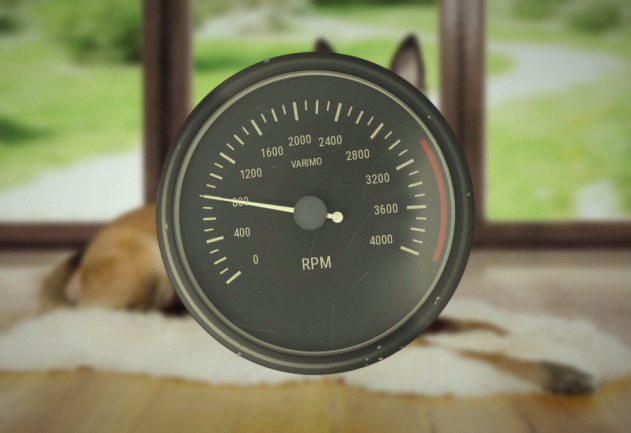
800 rpm
